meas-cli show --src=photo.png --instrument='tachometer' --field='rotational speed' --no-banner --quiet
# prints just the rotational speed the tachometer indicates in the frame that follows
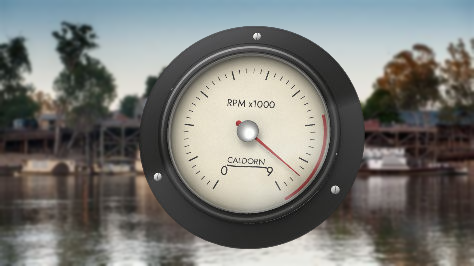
8400 rpm
